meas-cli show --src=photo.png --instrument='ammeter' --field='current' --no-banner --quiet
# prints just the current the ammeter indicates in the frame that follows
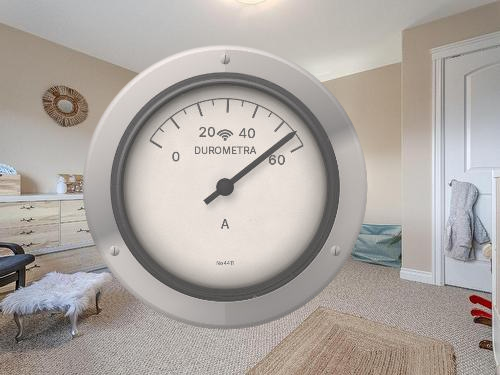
55 A
